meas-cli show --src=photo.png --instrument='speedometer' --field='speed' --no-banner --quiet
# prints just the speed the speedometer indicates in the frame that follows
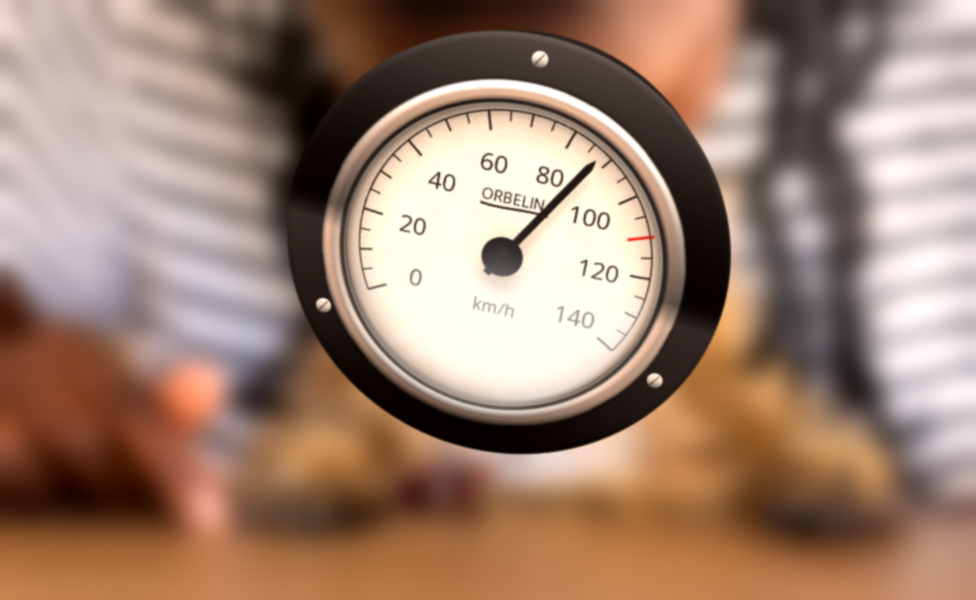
87.5 km/h
